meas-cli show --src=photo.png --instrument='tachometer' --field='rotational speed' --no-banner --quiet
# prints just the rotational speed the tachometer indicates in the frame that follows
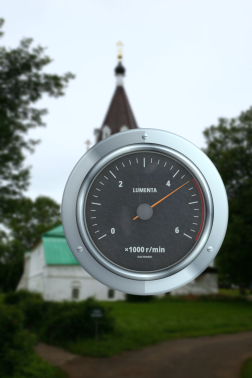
4400 rpm
